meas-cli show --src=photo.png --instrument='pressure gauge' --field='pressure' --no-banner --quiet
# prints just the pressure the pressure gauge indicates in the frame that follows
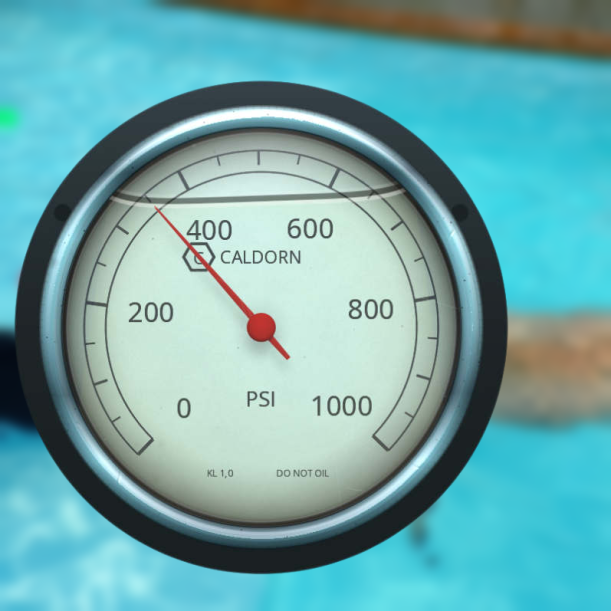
350 psi
